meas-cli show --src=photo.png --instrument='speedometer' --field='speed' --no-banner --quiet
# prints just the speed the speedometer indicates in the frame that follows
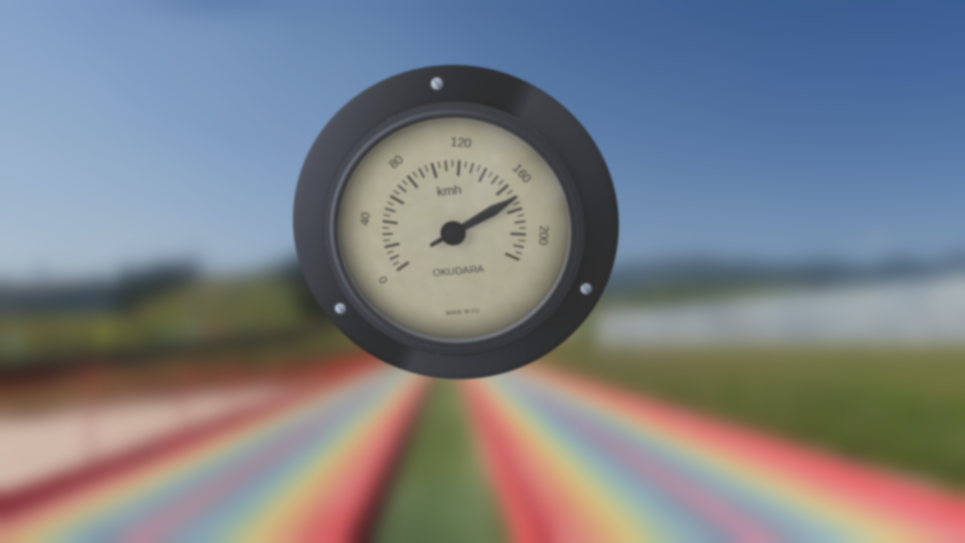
170 km/h
